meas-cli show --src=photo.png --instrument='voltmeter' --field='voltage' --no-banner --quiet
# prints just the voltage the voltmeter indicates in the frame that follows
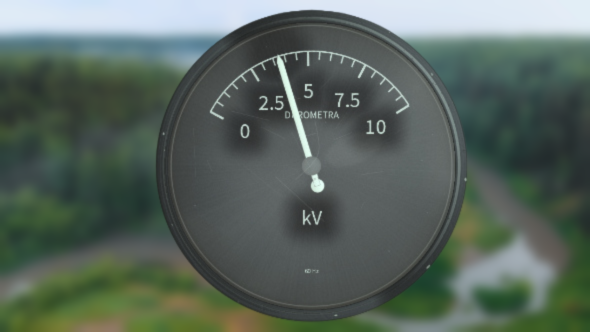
3.75 kV
